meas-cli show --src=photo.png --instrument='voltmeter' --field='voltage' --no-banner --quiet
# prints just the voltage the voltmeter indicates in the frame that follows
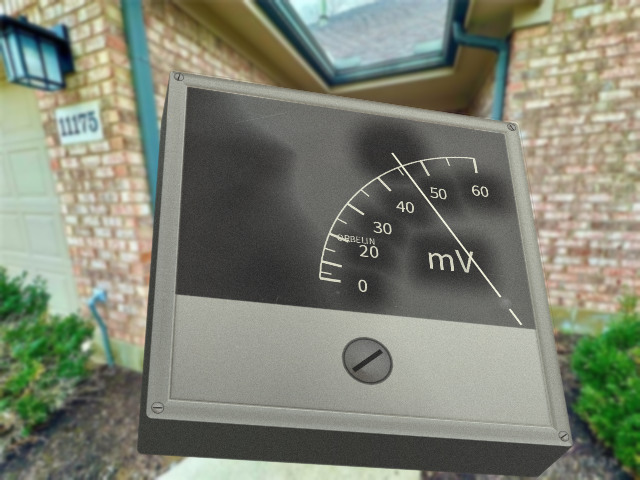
45 mV
